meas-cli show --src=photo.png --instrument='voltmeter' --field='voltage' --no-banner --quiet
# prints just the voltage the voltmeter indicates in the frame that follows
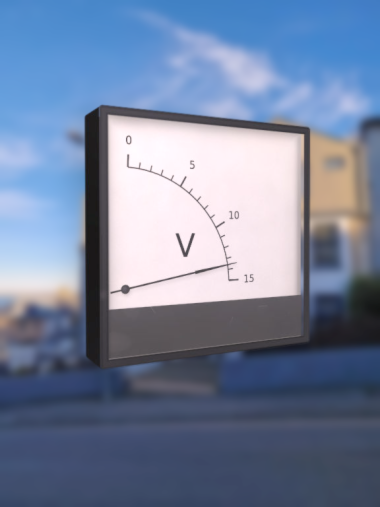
13.5 V
